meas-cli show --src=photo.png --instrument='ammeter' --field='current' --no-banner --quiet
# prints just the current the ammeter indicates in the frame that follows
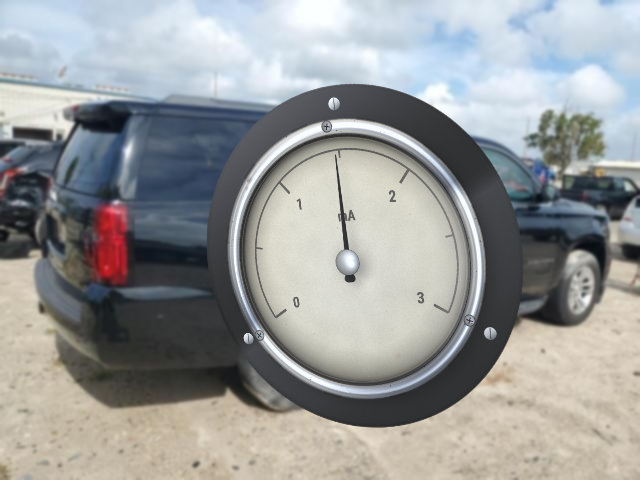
1.5 mA
